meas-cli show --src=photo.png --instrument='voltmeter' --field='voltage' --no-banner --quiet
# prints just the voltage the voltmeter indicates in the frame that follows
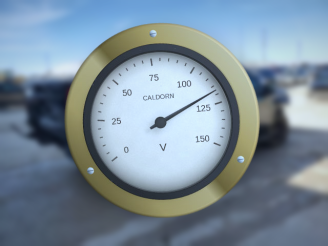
117.5 V
